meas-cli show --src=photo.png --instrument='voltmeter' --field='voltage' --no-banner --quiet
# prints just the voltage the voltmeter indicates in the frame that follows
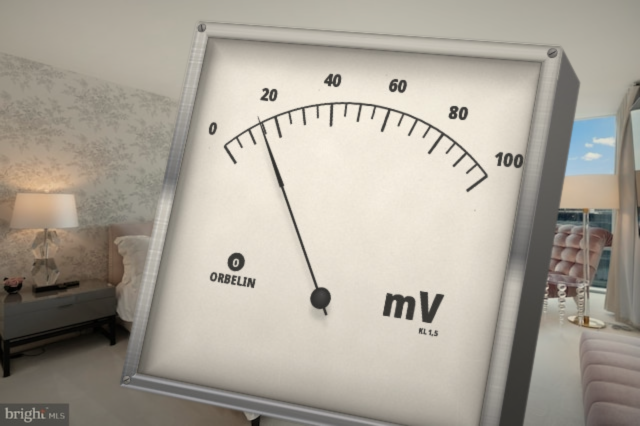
15 mV
